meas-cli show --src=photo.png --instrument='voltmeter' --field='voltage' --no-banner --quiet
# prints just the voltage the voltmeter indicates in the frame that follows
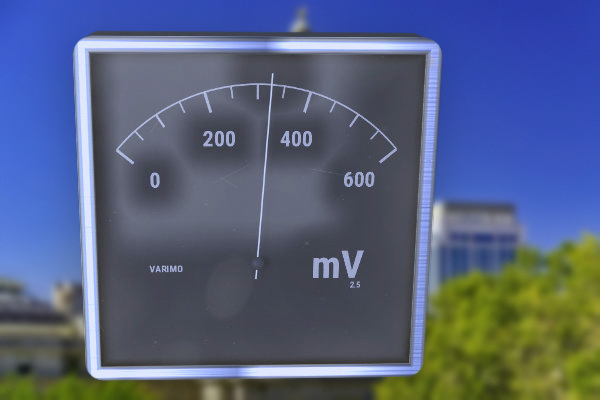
325 mV
